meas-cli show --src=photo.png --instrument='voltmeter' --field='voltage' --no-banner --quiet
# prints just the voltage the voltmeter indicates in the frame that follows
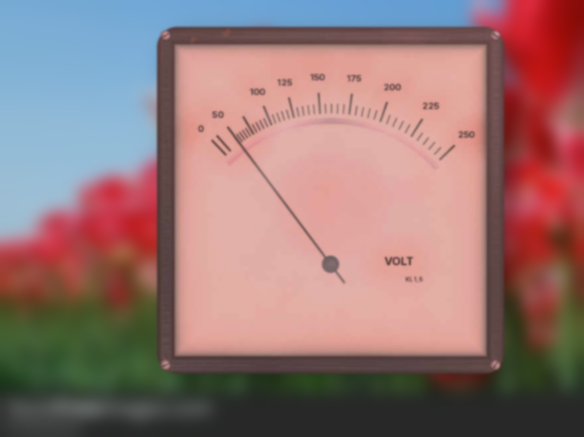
50 V
